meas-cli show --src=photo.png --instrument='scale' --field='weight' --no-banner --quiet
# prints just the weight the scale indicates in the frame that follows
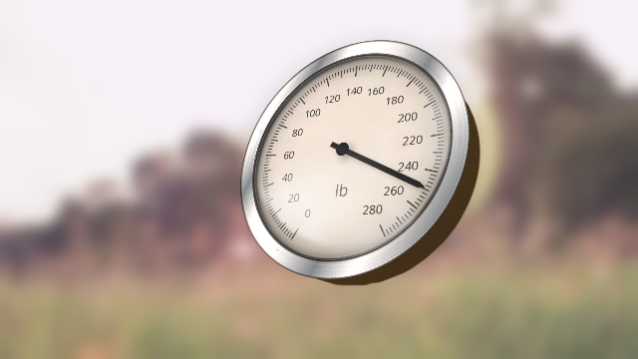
250 lb
